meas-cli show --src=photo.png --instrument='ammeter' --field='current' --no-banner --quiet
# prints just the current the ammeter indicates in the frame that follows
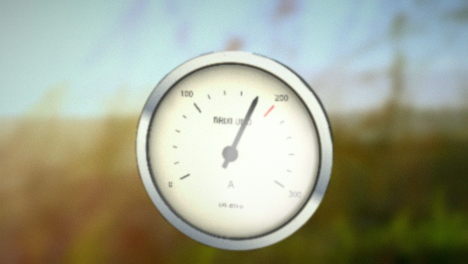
180 A
